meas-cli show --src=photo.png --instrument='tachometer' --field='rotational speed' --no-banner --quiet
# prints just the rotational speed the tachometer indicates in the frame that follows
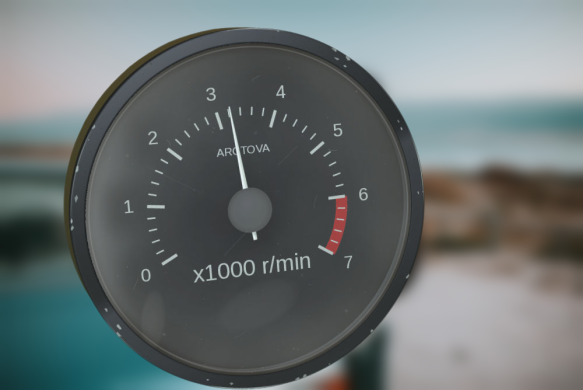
3200 rpm
